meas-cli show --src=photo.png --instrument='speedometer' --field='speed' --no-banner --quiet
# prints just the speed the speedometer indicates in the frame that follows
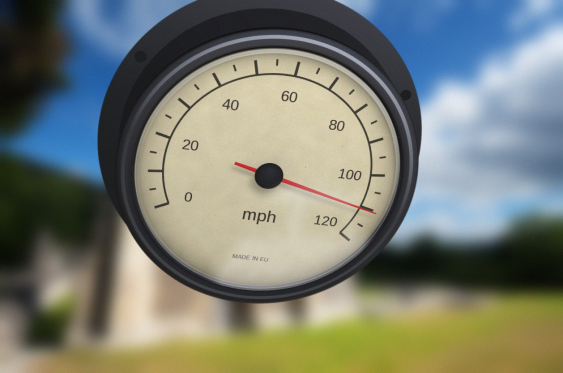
110 mph
